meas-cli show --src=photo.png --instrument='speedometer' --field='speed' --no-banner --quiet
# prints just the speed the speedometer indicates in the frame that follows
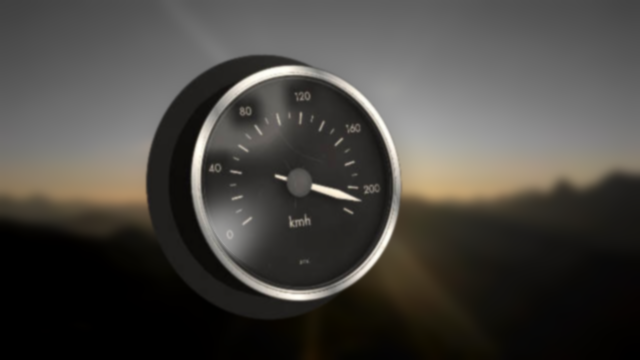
210 km/h
